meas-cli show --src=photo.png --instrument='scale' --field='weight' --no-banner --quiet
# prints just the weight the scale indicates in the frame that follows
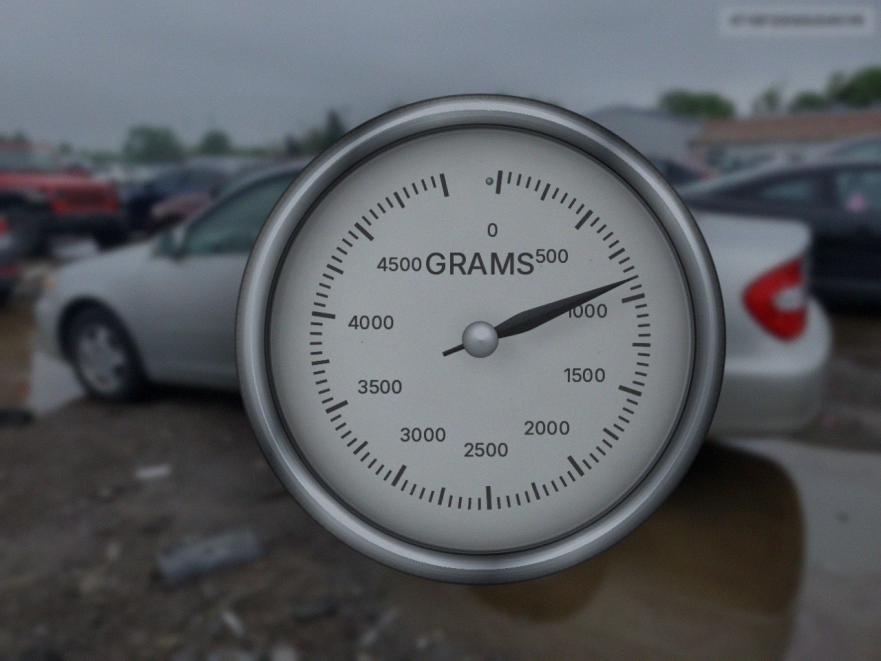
900 g
